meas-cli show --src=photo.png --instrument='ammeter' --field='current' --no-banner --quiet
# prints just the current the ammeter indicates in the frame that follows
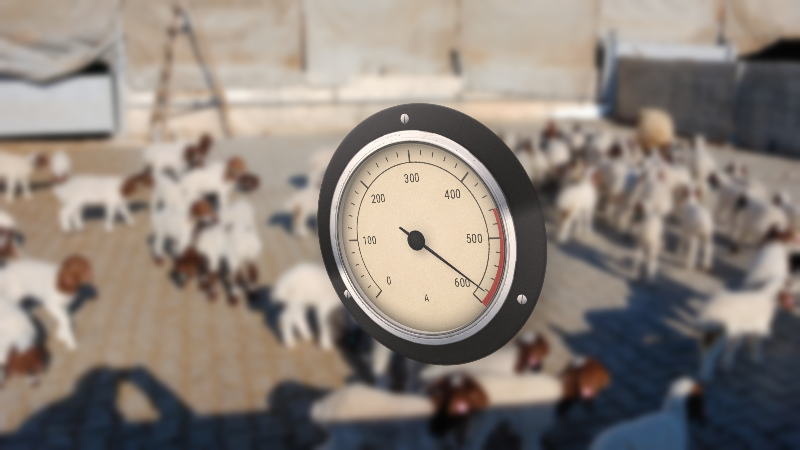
580 A
